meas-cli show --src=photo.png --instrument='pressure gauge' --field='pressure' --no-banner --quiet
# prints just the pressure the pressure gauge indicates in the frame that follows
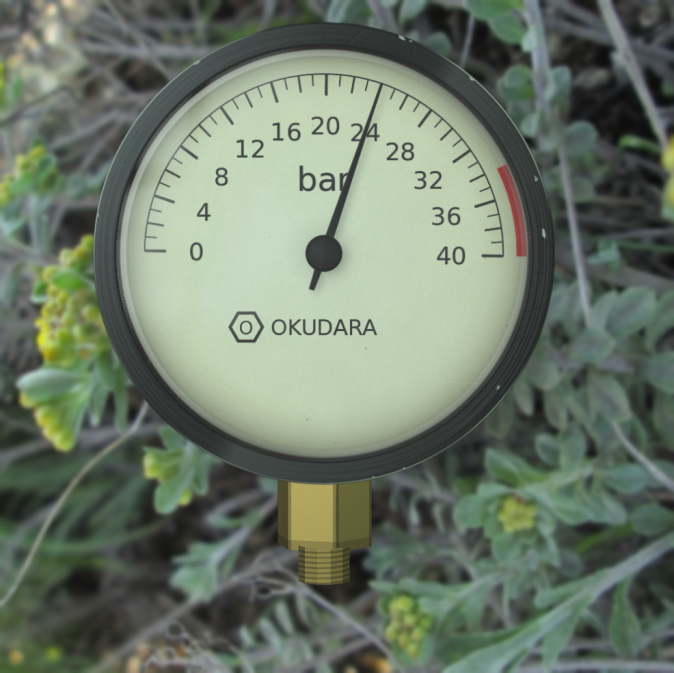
24 bar
